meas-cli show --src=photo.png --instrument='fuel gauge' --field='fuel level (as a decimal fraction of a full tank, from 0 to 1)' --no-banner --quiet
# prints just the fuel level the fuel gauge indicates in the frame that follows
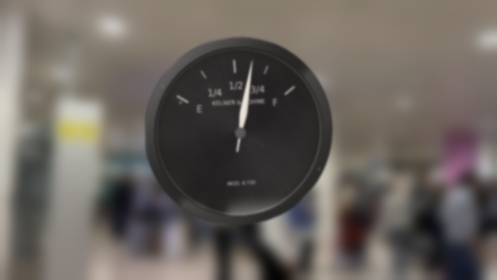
0.625
